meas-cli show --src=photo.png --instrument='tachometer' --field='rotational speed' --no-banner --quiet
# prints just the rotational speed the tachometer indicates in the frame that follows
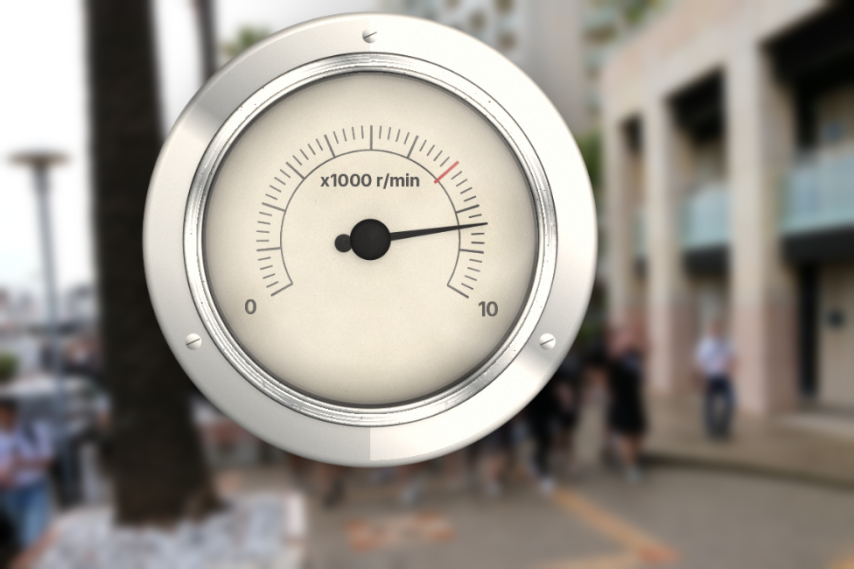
8400 rpm
